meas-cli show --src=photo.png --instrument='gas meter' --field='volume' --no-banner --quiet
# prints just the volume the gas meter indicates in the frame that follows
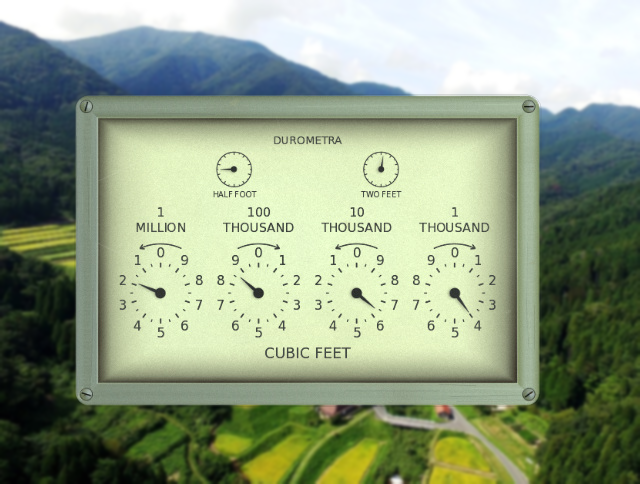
186400 ft³
